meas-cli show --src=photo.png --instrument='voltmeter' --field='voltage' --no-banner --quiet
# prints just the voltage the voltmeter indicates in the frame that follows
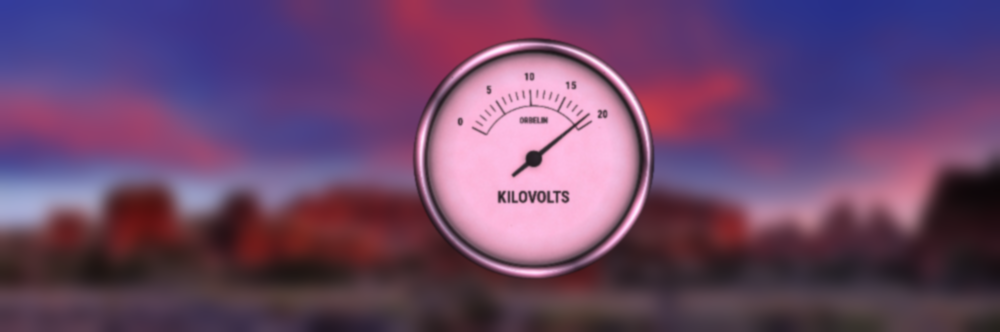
19 kV
